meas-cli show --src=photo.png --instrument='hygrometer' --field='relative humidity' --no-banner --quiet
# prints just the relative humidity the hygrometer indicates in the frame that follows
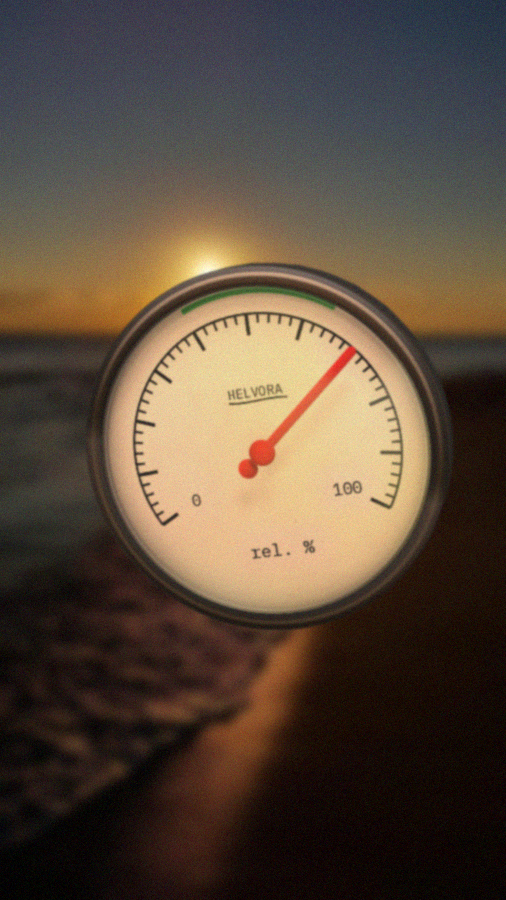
70 %
